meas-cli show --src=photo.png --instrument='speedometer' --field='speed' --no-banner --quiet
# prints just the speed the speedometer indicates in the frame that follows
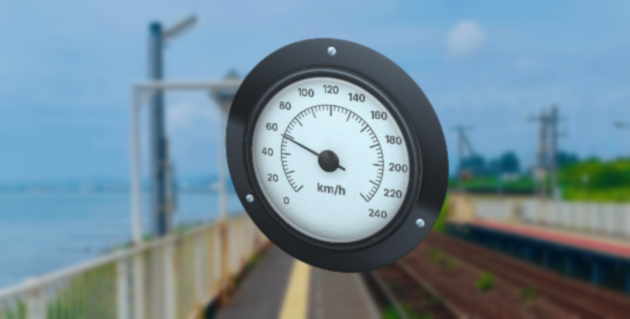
60 km/h
